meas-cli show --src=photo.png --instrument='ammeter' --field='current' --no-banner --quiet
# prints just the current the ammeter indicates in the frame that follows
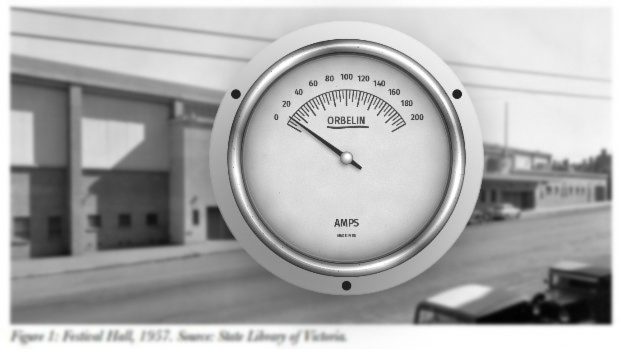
10 A
